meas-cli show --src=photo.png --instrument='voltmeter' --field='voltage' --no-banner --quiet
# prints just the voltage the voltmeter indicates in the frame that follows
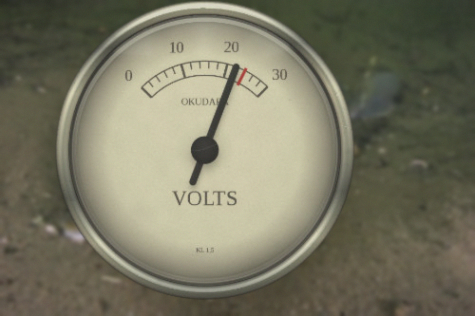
22 V
